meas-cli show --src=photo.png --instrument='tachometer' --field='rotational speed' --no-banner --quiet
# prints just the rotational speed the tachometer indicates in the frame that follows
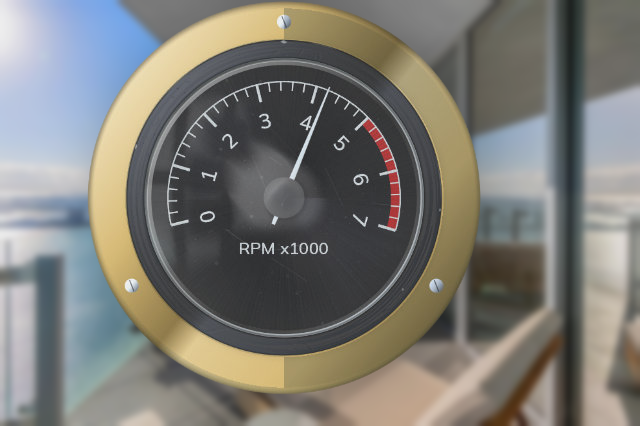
4200 rpm
